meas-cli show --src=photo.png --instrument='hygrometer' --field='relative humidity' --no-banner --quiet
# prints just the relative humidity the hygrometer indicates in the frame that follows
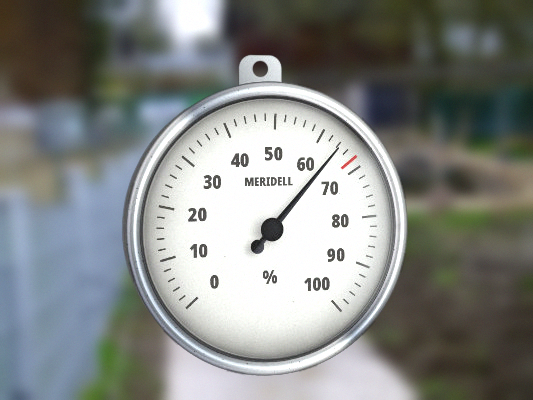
64 %
